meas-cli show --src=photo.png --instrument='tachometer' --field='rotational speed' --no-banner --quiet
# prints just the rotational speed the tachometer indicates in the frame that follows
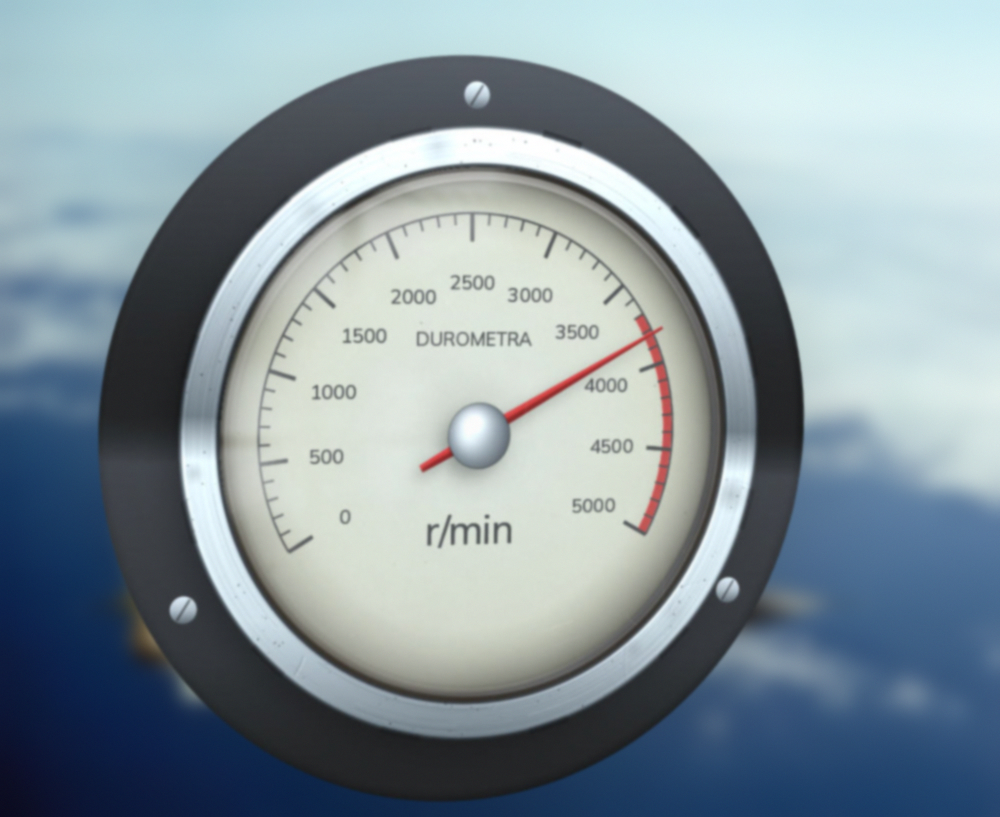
3800 rpm
